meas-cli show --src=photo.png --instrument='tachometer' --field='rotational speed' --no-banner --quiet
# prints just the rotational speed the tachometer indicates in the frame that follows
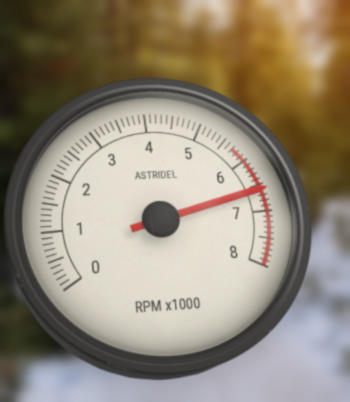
6600 rpm
